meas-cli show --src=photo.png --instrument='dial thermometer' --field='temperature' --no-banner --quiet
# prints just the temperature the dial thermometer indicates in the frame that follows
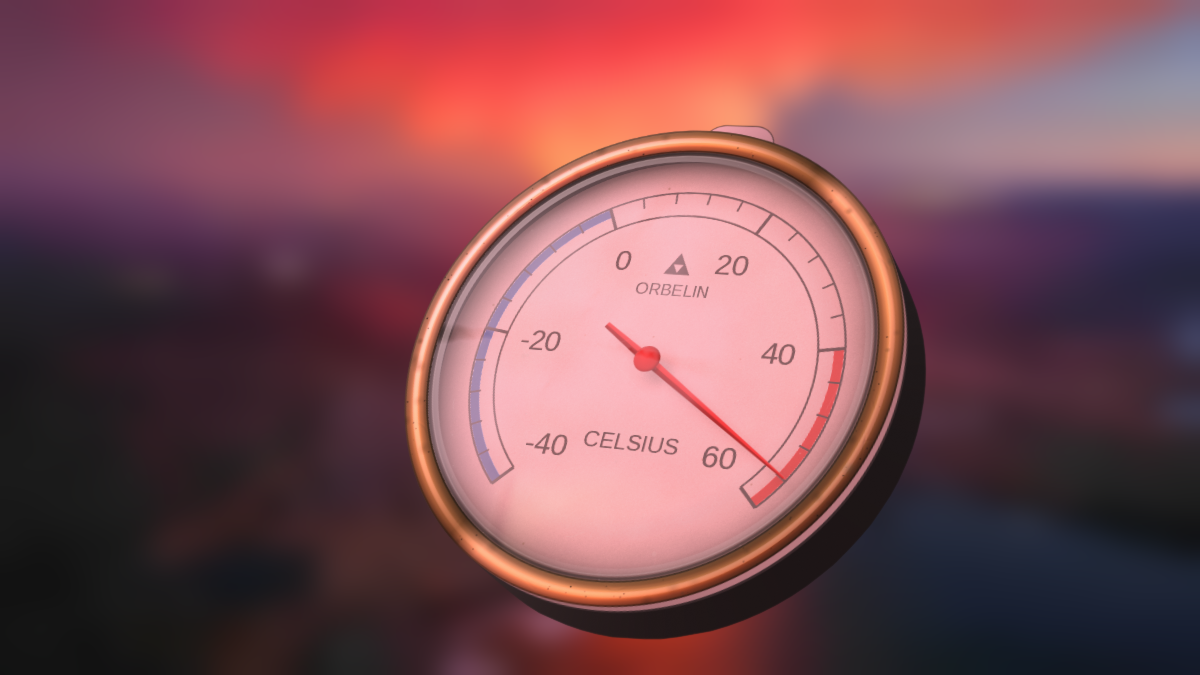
56 °C
